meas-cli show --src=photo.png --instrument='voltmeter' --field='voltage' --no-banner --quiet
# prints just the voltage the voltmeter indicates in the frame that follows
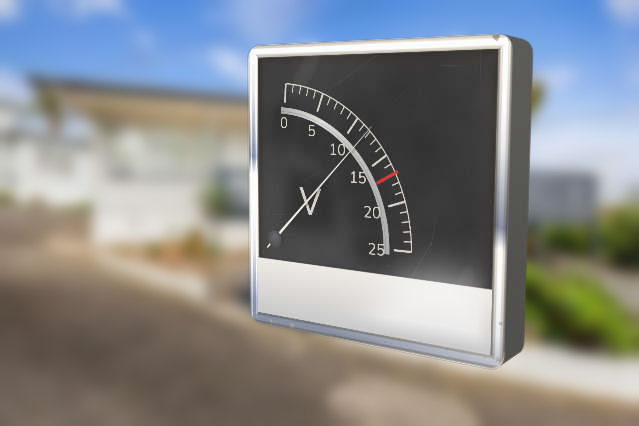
12 V
